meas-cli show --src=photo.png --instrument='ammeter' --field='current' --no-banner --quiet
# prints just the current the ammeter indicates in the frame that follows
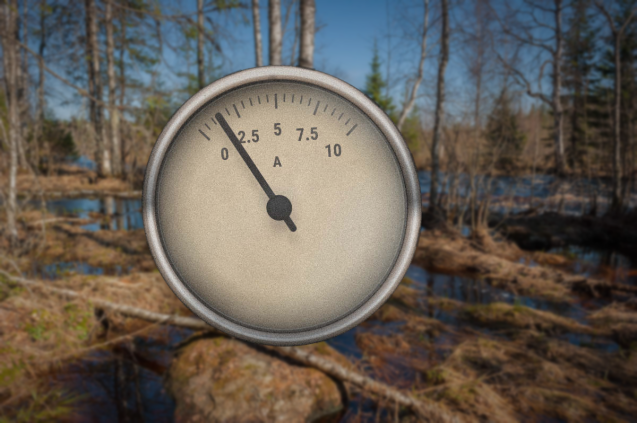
1.5 A
